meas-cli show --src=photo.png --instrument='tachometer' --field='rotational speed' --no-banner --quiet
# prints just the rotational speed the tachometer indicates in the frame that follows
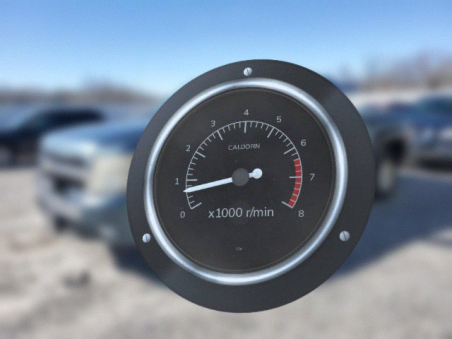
600 rpm
